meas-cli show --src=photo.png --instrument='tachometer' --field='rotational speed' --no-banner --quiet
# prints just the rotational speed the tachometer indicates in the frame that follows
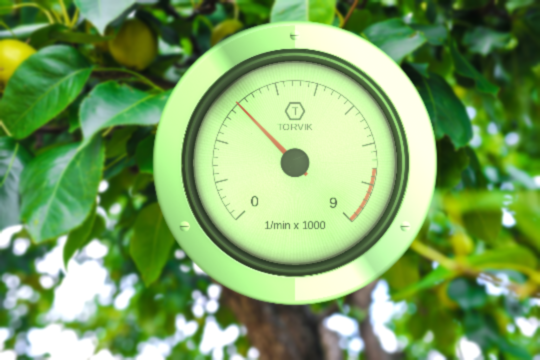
3000 rpm
